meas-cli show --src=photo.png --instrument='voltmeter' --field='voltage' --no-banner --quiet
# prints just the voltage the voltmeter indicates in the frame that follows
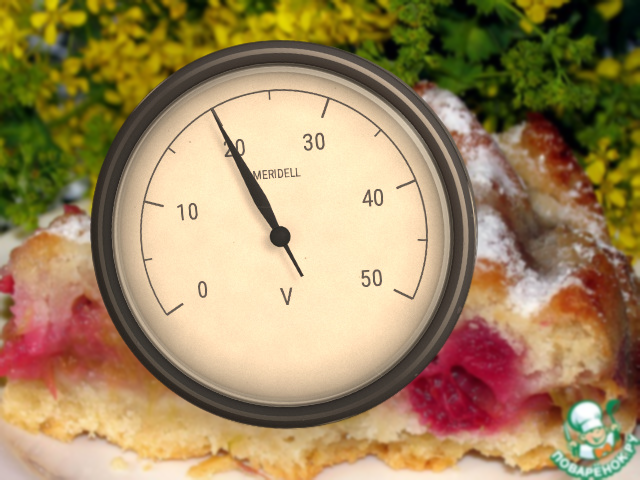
20 V
